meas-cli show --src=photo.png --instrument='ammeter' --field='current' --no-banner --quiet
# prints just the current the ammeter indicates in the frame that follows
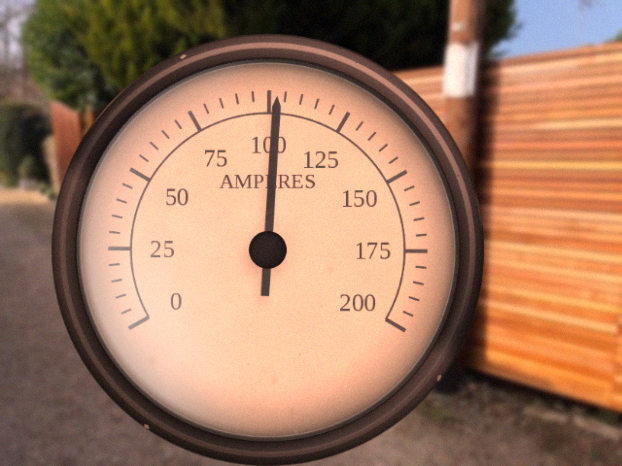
102.5 A
